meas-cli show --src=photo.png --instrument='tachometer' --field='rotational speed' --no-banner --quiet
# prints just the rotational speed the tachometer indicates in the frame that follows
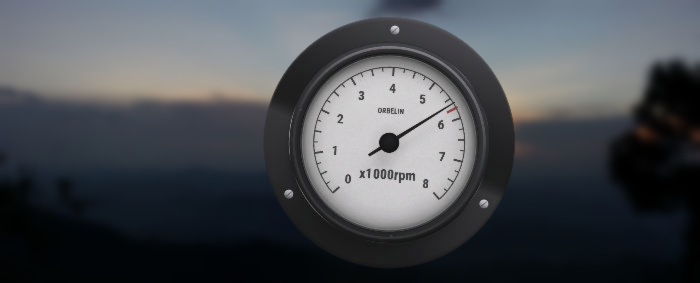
5625 rpm
